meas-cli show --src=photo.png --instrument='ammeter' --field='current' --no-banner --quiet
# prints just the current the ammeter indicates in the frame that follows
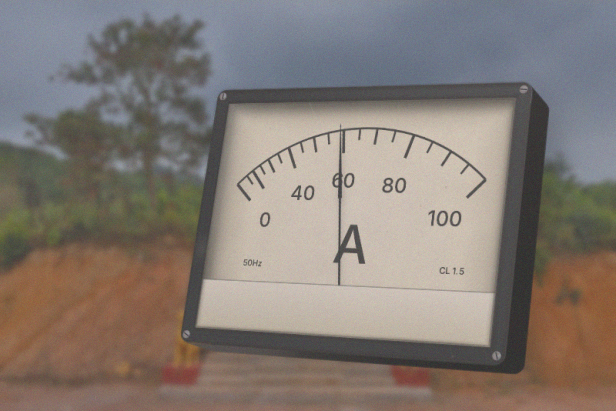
60 A
